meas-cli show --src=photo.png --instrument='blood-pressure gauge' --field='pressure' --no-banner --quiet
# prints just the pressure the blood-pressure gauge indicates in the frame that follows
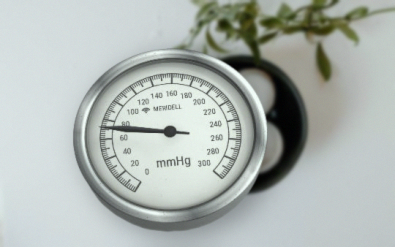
70 mmHg
